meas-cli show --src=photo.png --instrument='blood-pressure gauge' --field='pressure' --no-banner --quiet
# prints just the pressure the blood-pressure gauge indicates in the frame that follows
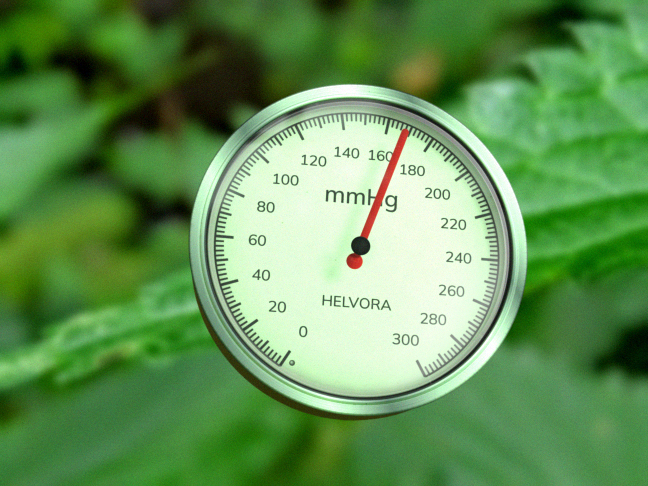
168 mmHg
